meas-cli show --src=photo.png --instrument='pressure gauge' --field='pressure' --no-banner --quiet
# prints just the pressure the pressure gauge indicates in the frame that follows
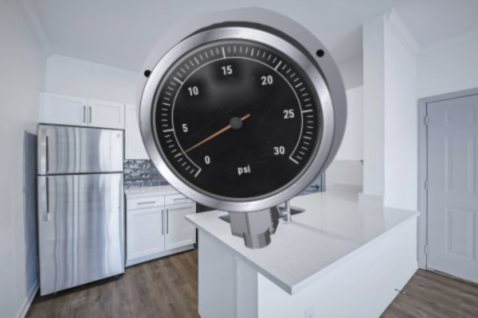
2.5 psi
